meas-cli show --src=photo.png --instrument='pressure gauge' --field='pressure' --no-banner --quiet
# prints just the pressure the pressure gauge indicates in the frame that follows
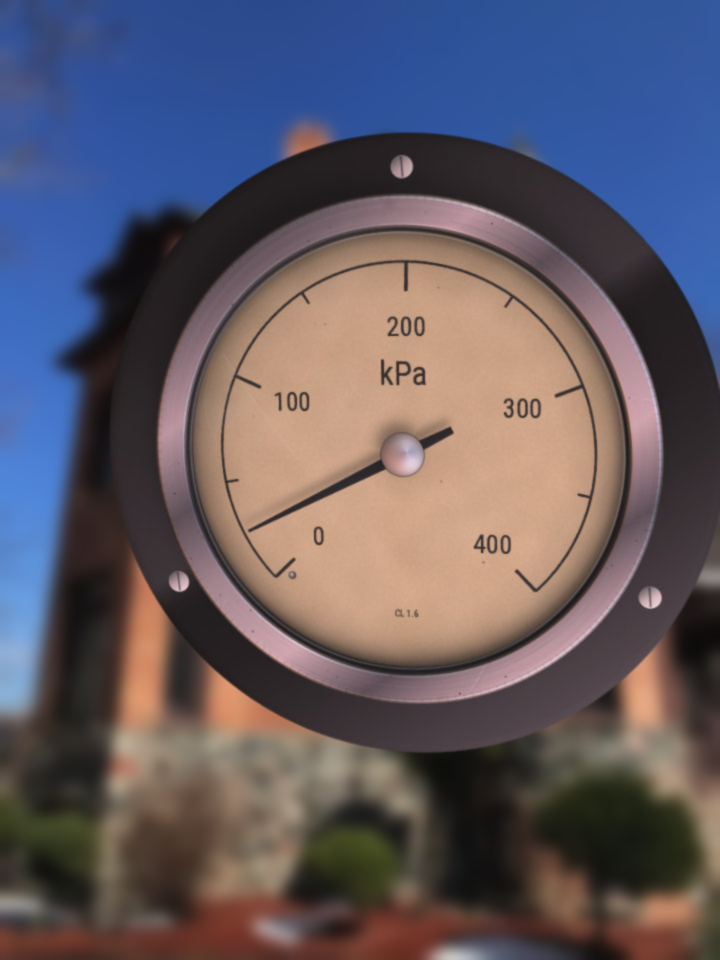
25 kPa
